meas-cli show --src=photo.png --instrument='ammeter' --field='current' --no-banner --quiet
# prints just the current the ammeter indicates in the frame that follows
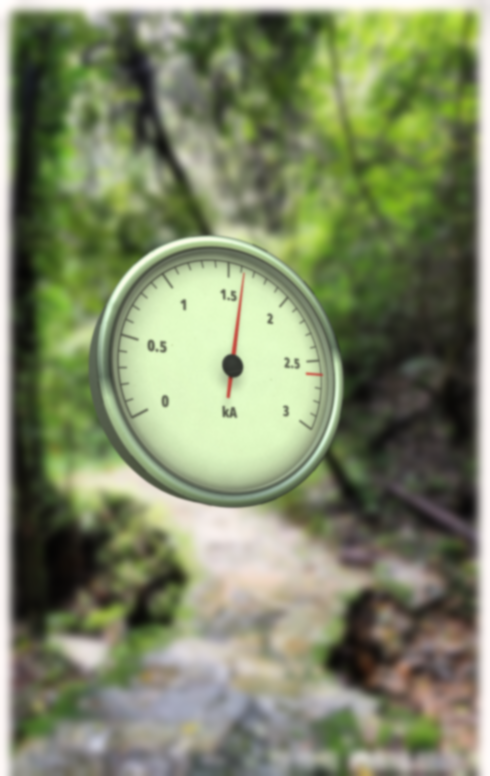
1.6 kA
